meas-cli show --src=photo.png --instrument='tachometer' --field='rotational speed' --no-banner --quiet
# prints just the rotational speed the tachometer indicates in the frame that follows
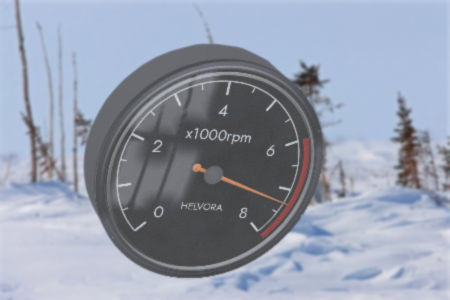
7250 rpm
